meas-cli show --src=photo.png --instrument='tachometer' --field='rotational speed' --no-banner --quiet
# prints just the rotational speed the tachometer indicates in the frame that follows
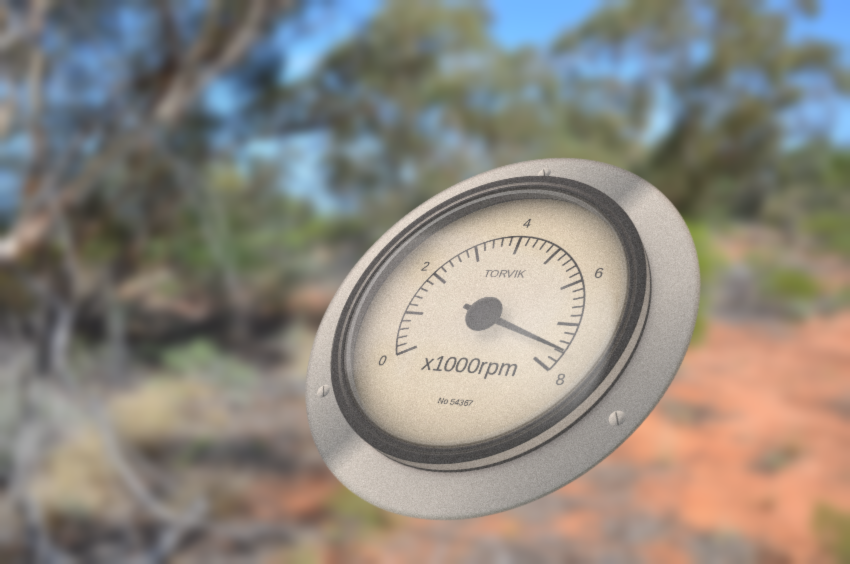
7600 rpm
